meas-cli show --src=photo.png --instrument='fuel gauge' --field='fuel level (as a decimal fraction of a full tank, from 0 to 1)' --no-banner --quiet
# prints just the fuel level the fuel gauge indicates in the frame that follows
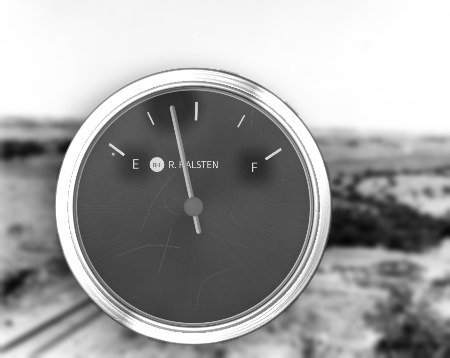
0.375
